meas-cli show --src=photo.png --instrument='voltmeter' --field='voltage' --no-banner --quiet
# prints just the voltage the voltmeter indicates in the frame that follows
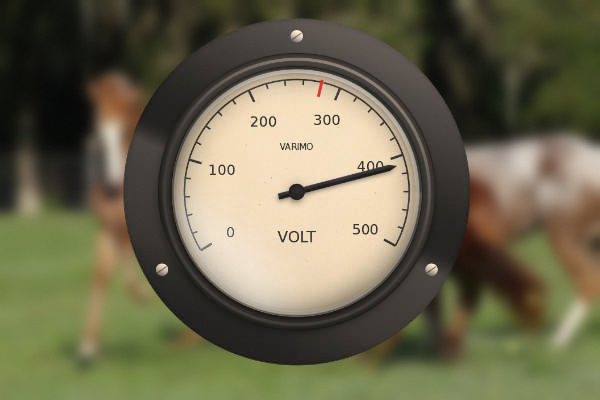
410 V
